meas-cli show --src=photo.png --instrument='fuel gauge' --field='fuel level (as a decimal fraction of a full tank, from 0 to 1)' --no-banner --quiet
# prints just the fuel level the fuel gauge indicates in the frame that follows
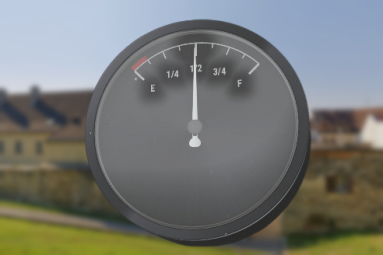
0.5
